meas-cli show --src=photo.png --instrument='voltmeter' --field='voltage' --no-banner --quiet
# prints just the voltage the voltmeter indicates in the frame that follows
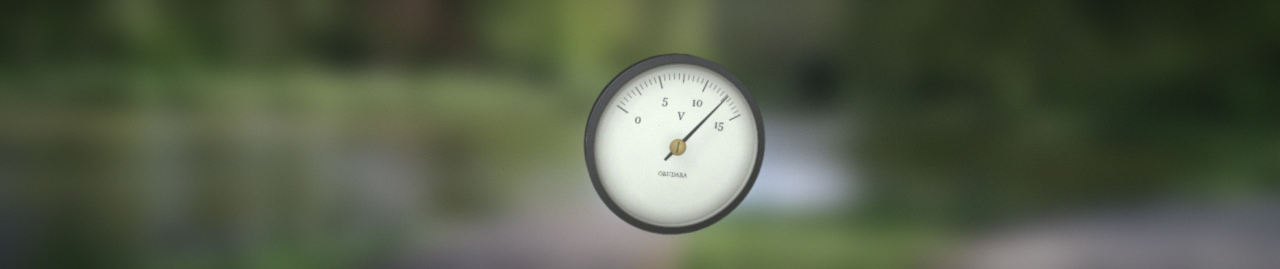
12.5 V
